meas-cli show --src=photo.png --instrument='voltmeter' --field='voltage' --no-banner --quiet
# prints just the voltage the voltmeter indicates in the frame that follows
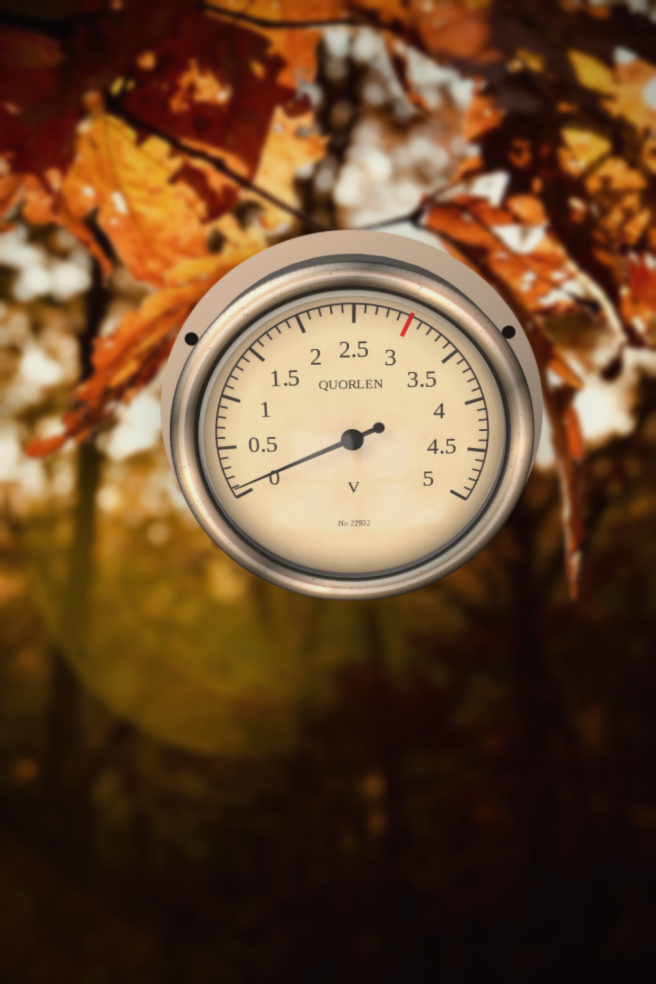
0.1 V
